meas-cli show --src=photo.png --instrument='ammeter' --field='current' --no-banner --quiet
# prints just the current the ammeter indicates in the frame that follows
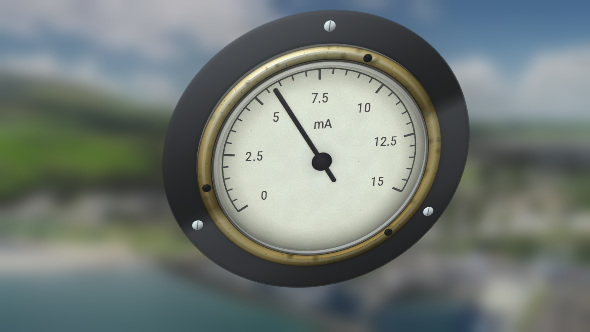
5.75 mA
